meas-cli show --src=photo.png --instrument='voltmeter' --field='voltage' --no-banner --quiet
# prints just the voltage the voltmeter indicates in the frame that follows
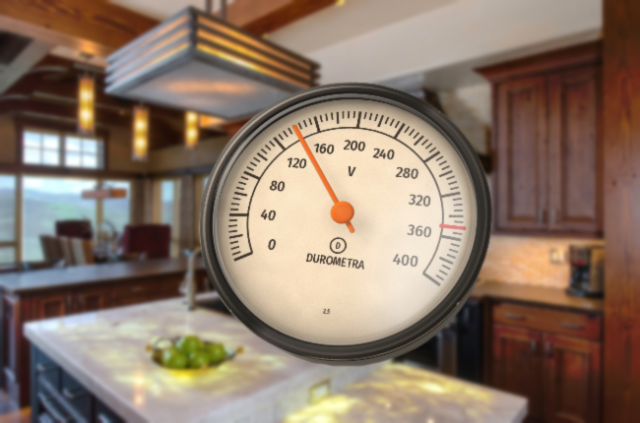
140 V
